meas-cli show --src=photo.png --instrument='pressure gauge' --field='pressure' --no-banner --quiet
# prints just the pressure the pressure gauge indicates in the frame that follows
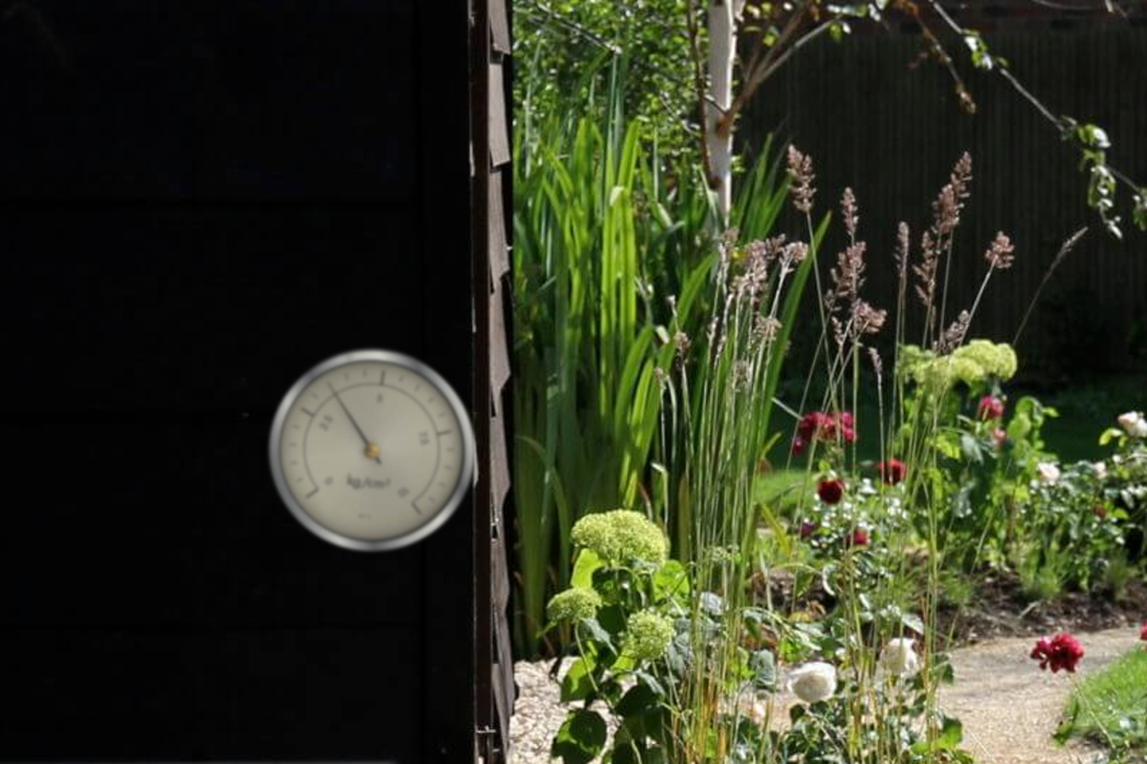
3.5 kg/cm²
